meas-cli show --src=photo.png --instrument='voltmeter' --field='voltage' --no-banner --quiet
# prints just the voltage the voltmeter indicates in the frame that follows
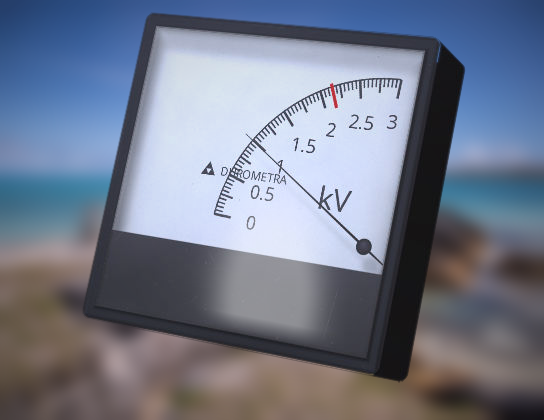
1 kV
